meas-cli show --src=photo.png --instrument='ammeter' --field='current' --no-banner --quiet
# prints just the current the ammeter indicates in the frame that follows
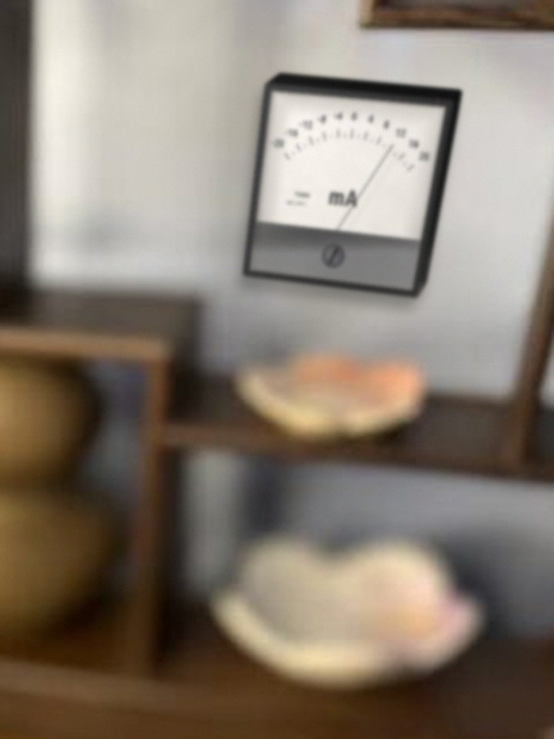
12 mA
